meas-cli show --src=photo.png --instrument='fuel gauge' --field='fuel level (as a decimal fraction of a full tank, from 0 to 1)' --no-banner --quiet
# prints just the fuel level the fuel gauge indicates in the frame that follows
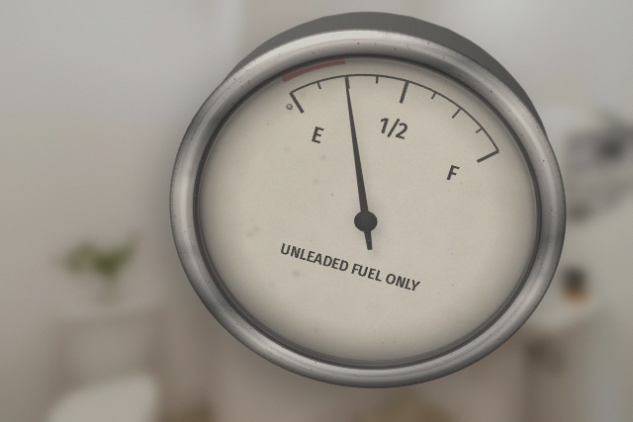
0.25
